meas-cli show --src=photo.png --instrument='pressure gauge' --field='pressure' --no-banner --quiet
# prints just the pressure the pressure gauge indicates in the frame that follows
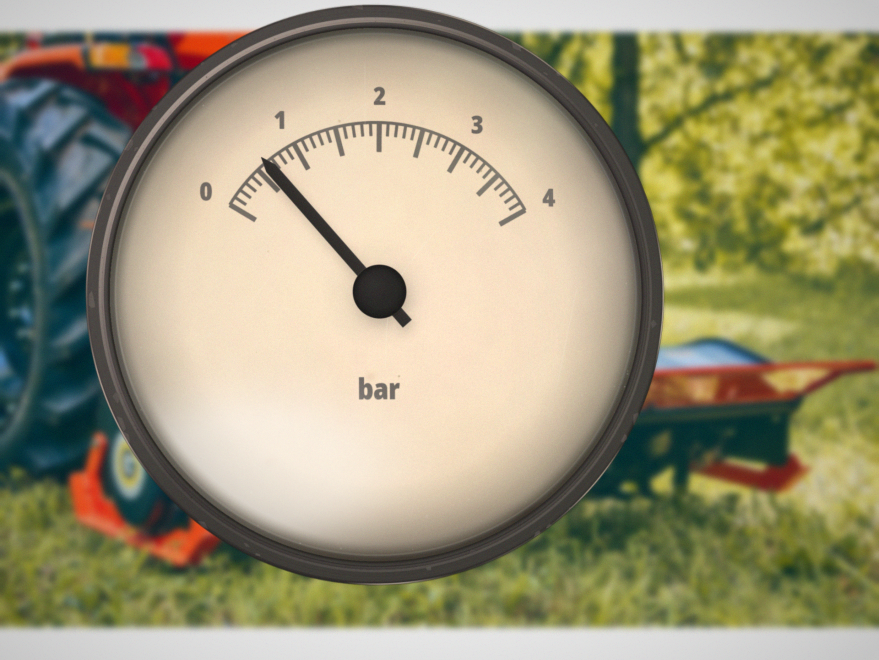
0.6 bar
